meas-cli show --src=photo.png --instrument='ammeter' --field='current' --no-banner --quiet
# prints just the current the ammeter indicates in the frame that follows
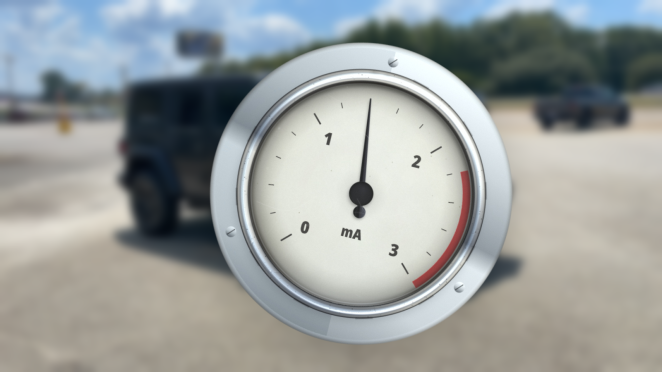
1.4 mA
